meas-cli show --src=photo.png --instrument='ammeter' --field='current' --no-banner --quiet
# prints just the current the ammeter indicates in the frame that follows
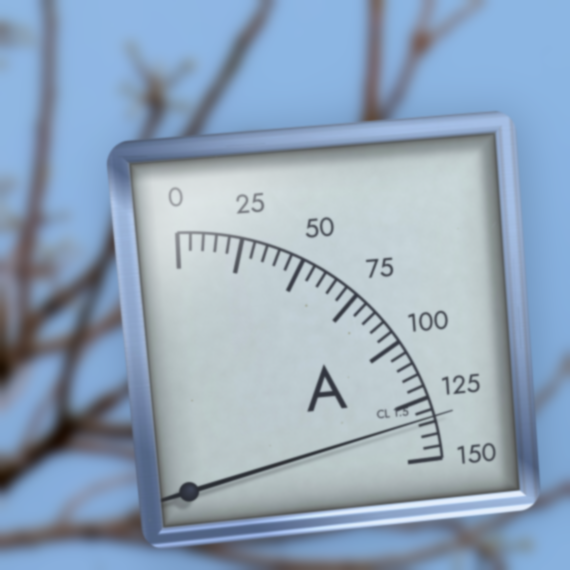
132.5 A
